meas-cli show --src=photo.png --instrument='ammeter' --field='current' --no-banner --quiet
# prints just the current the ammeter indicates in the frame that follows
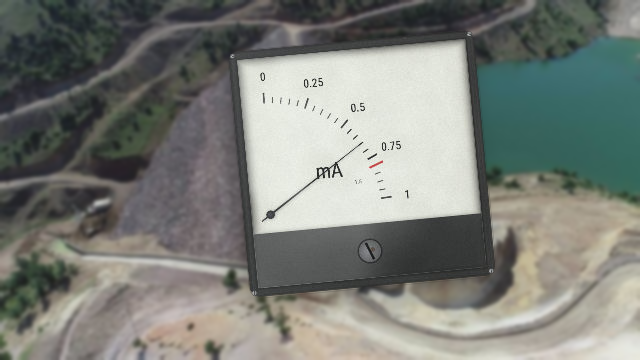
0.65 mA
